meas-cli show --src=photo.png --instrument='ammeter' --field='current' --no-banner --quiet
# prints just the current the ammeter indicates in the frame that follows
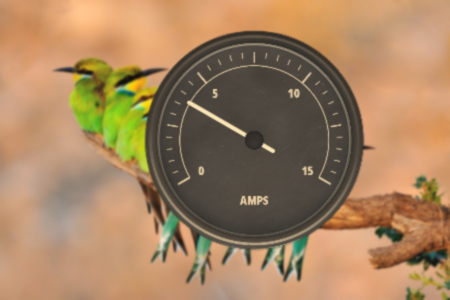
3.75 A
